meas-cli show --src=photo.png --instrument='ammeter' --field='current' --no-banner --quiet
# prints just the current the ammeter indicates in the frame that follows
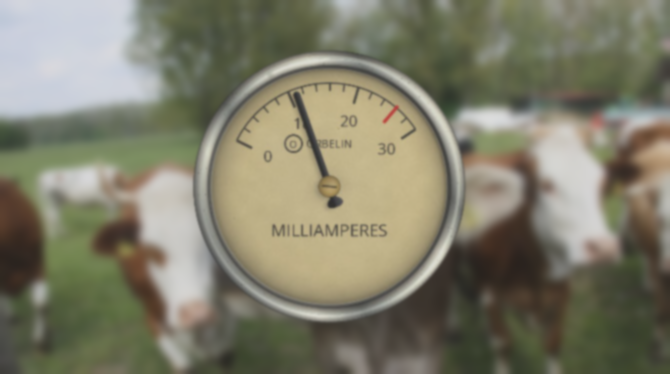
11 mA
